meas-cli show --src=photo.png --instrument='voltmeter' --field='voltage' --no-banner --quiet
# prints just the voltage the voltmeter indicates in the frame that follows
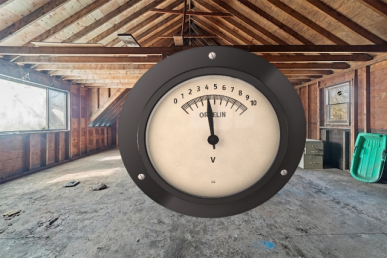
4 V
